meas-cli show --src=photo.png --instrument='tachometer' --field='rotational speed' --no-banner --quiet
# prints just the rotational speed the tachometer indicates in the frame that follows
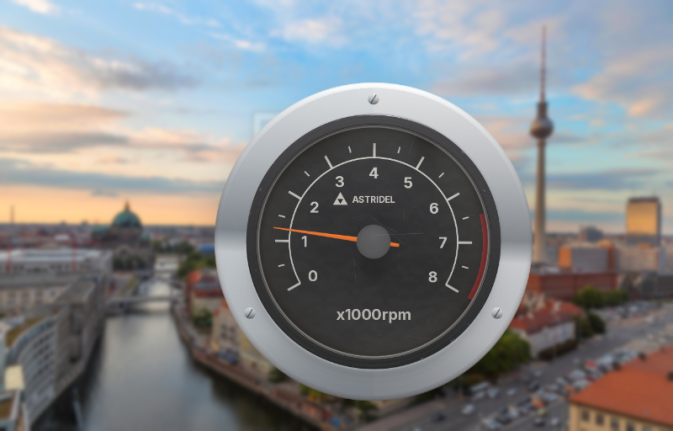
1250 rpm
